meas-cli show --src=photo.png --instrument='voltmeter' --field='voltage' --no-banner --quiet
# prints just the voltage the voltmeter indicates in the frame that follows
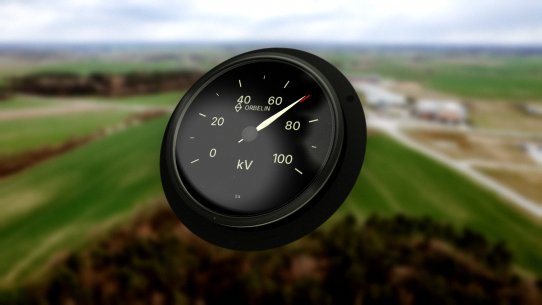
70 kV
